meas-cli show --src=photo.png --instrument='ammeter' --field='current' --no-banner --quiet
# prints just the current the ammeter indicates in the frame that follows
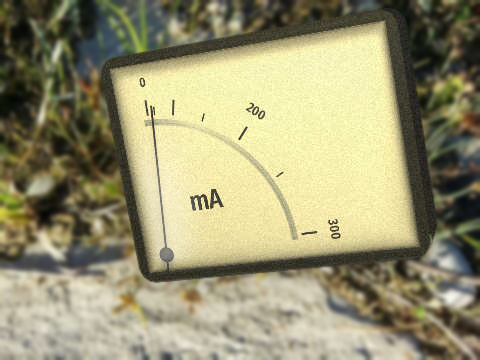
50 mA
